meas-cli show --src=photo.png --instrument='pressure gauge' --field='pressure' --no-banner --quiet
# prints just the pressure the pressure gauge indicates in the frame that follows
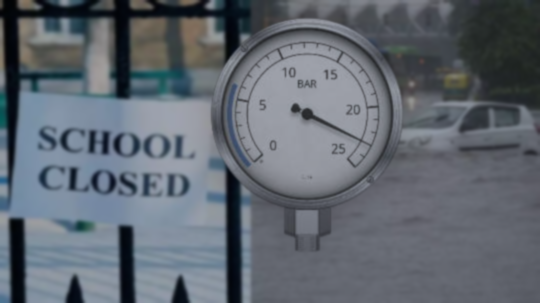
23 bar
